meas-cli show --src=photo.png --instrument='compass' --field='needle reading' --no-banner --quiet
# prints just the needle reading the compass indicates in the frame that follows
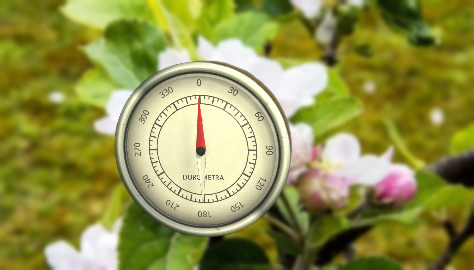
0 °
